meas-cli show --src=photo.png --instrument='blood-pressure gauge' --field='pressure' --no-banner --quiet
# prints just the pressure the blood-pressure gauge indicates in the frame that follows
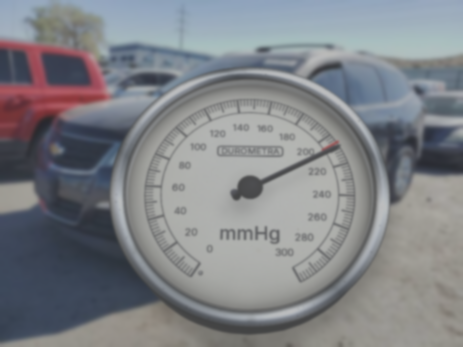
210 mmHg
